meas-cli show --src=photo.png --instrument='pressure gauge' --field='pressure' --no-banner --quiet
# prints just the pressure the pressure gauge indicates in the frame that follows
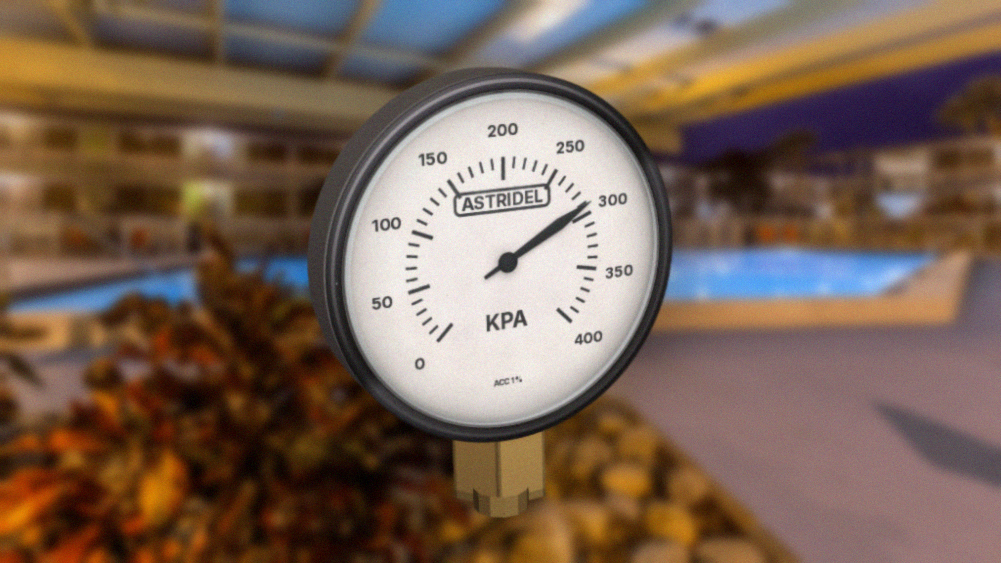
290 kPa
